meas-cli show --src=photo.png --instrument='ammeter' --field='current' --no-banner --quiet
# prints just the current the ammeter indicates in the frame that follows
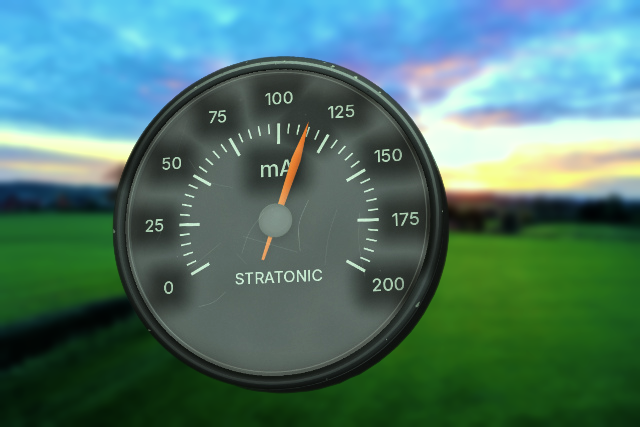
115 mA
